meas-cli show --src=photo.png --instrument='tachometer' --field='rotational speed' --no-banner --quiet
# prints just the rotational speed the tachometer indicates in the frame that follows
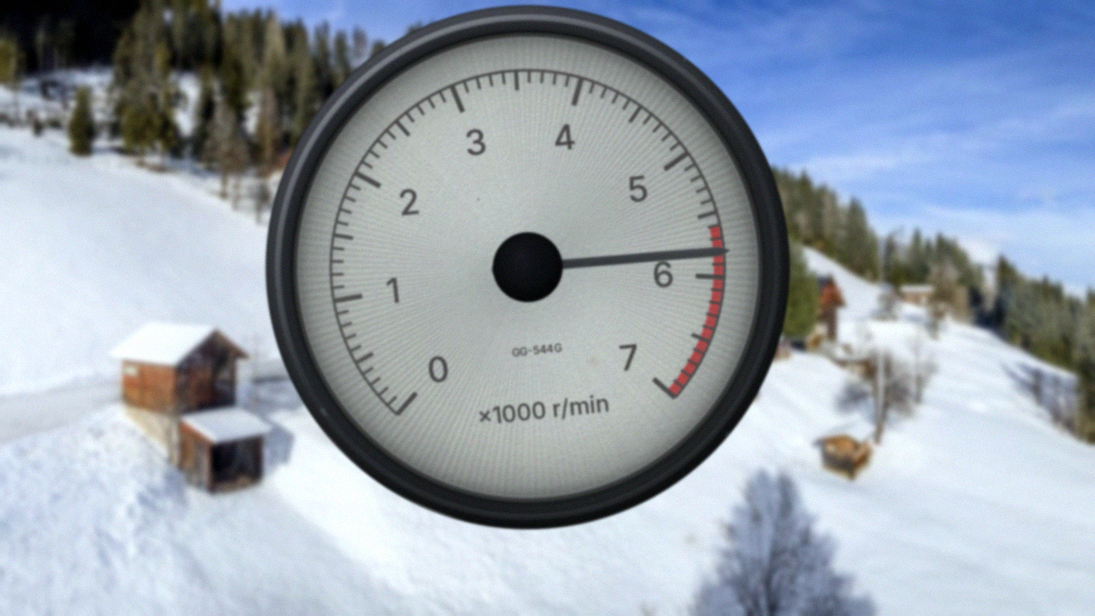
5800 rpm
